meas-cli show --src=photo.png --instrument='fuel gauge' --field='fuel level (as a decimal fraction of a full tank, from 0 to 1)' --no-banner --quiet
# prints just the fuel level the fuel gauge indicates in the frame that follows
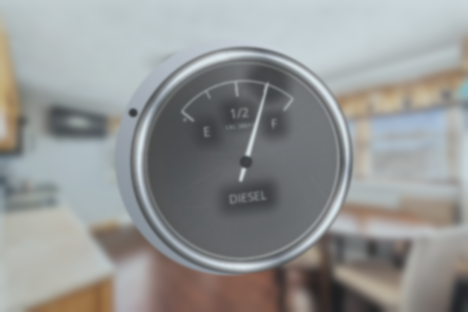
0.75
